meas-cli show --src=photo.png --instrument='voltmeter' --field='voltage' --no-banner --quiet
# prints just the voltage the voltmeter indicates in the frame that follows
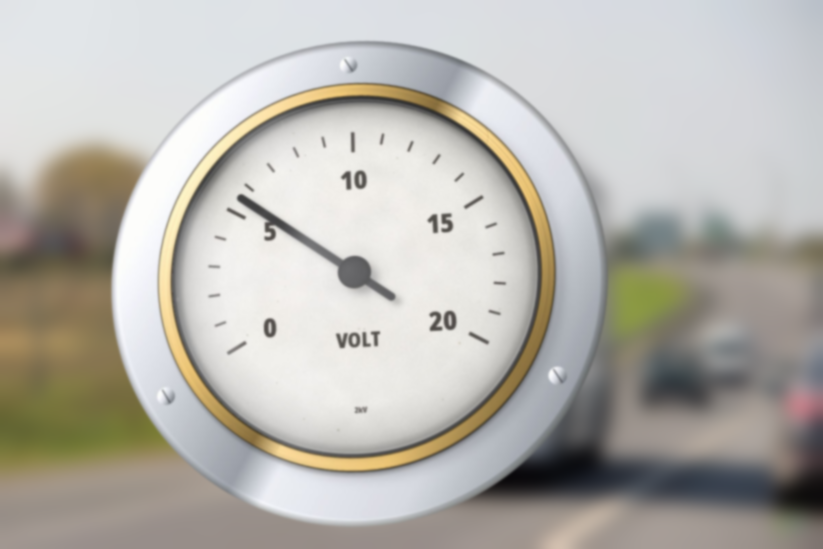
5.5 V
